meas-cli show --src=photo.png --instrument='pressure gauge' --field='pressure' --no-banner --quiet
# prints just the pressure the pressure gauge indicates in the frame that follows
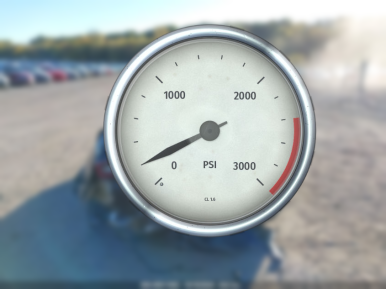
200 psi
